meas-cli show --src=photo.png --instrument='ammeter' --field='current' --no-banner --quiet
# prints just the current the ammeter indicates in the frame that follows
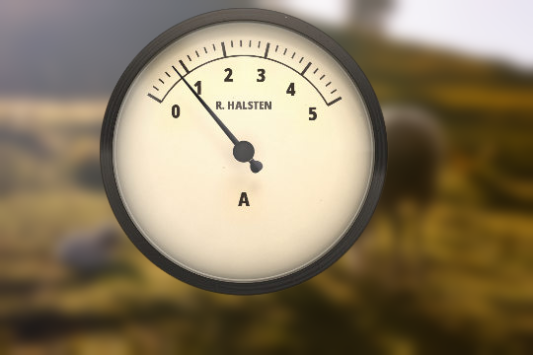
0.8 A
